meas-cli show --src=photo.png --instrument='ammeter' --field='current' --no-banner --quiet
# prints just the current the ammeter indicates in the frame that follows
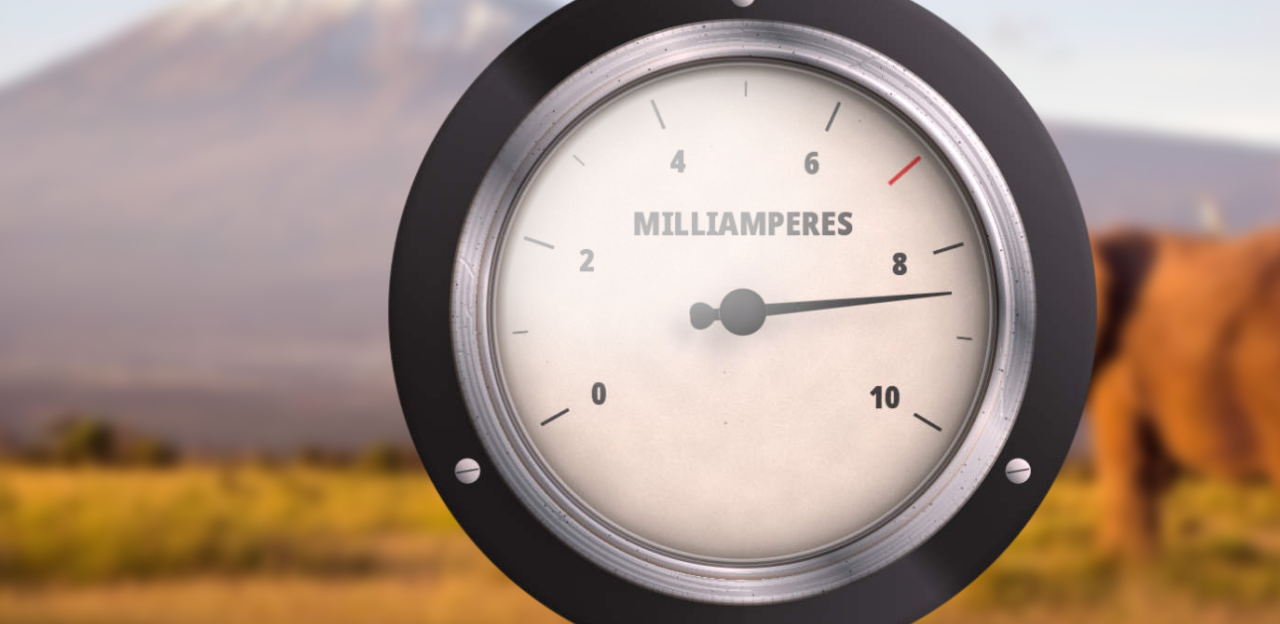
8.5 mA
